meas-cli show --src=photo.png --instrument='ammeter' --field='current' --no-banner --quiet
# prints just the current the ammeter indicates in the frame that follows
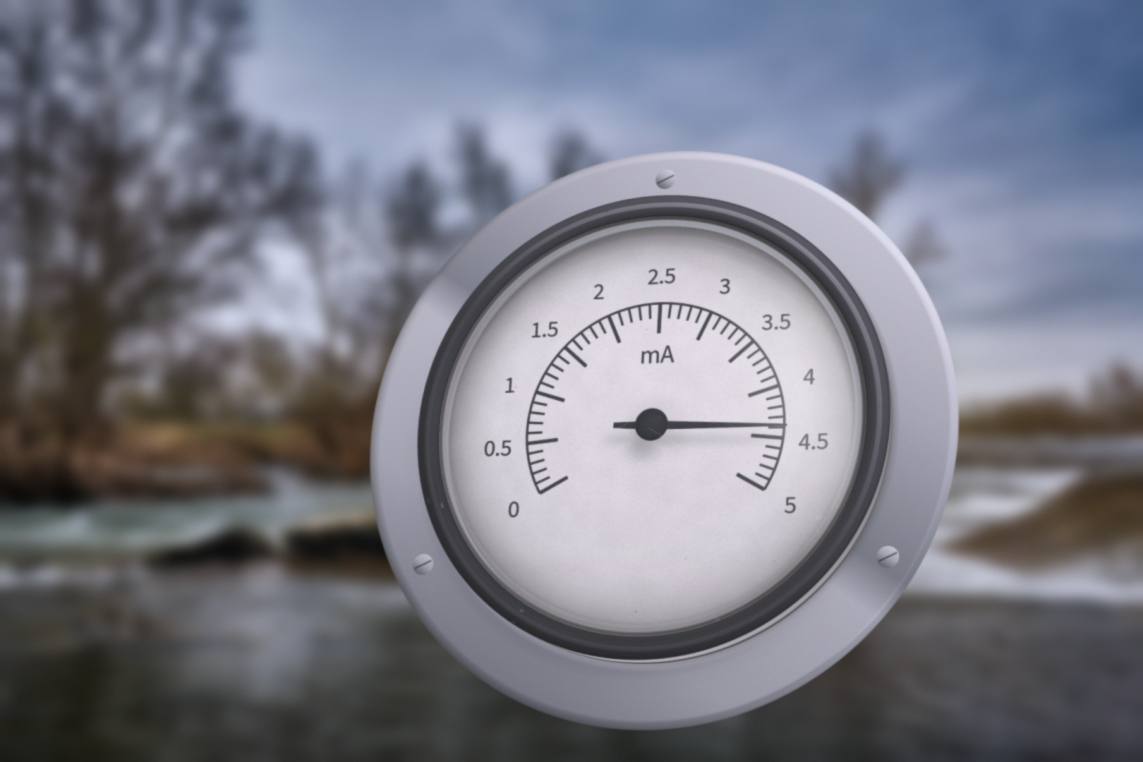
4.4 mA
